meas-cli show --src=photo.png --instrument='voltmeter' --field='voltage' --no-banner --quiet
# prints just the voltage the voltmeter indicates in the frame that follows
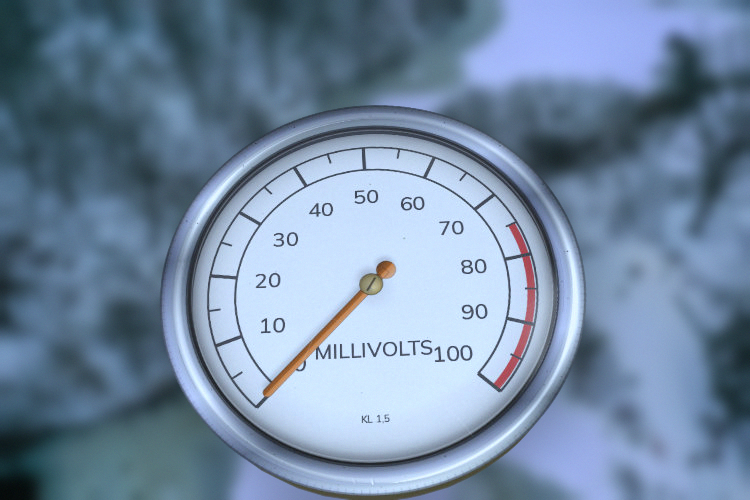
0 mV
